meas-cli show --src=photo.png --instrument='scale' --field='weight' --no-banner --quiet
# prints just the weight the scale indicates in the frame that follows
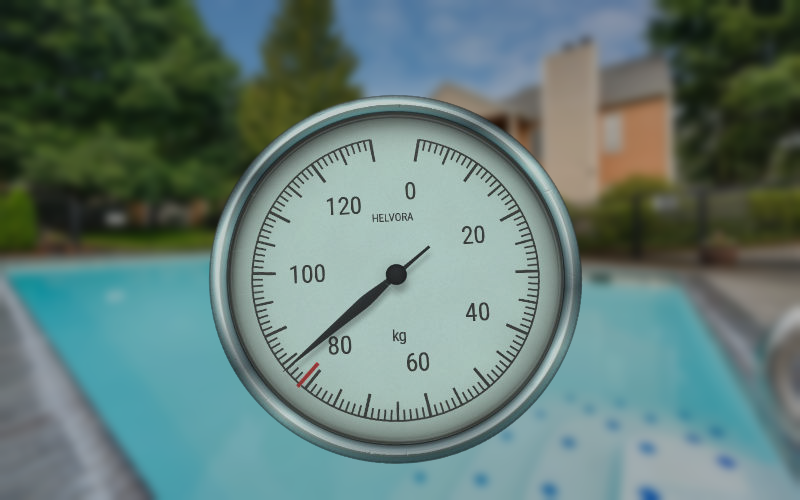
84 kg
